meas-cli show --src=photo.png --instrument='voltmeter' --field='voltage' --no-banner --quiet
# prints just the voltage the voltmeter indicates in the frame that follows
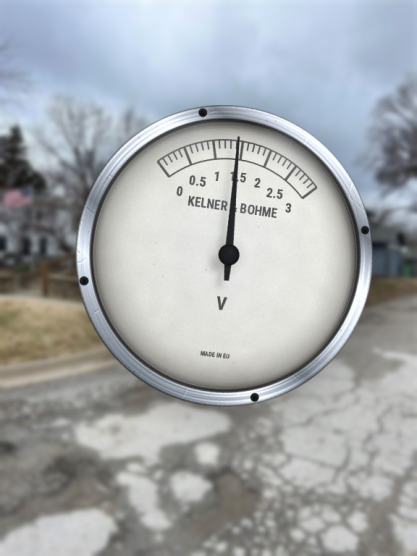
1.4 V
